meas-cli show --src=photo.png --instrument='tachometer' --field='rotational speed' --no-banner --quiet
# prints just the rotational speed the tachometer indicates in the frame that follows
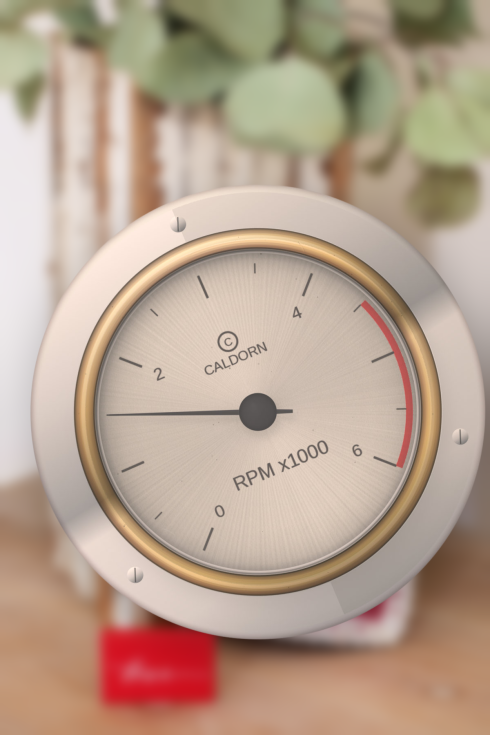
1500 rpm
